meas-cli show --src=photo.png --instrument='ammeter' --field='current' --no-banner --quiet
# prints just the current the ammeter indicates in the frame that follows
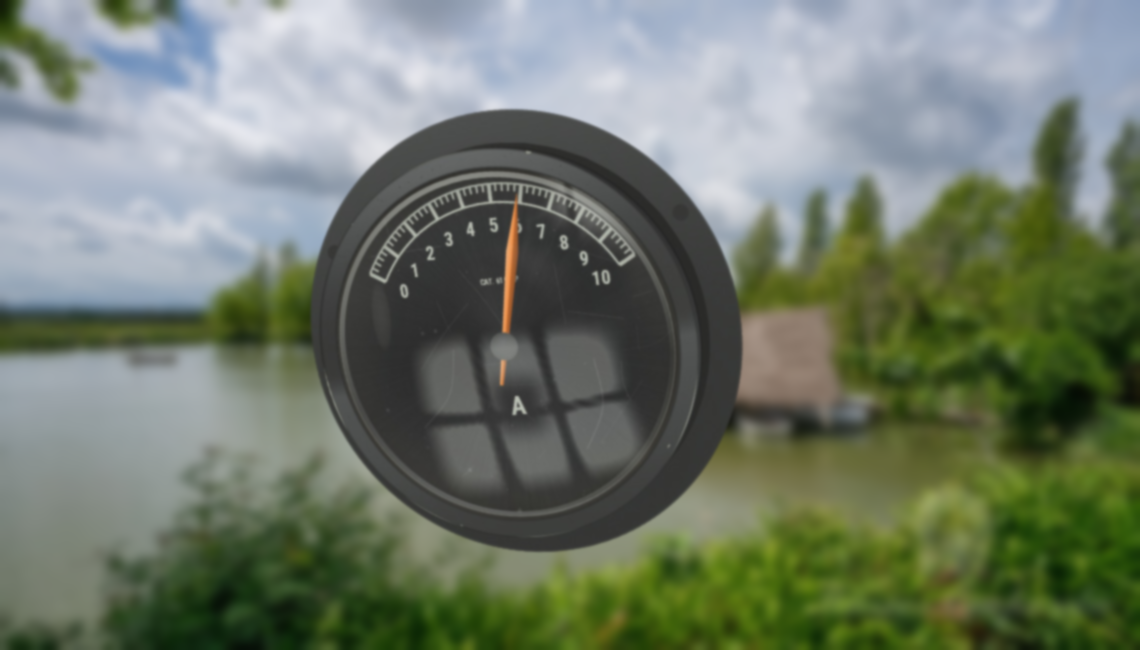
6 A
